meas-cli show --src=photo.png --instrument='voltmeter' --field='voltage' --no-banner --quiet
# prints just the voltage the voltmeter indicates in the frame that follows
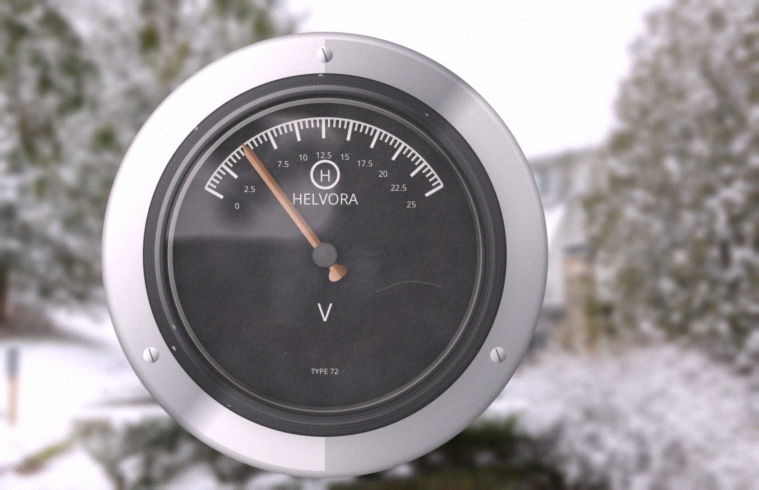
5 V
